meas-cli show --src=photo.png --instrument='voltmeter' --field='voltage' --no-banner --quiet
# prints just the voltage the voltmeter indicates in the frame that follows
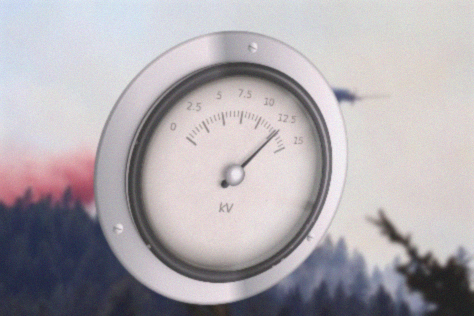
12.5 kV
